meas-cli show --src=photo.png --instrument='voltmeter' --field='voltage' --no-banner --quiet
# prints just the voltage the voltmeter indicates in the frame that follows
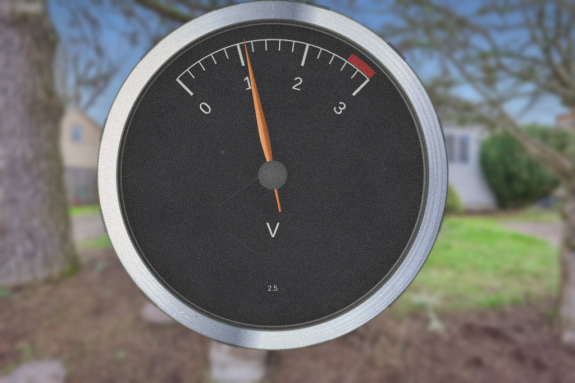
1.1 V
